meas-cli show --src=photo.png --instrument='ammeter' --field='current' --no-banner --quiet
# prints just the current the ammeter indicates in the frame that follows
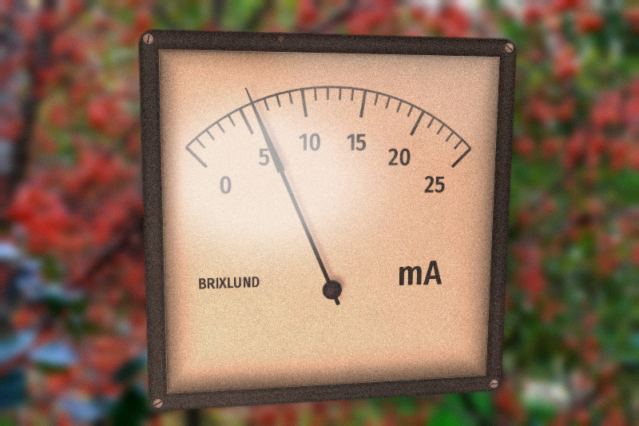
6 mA
